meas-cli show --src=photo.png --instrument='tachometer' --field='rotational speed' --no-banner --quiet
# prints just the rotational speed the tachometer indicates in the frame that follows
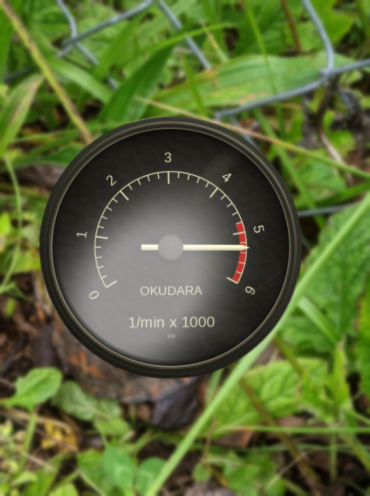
5300 rpm
